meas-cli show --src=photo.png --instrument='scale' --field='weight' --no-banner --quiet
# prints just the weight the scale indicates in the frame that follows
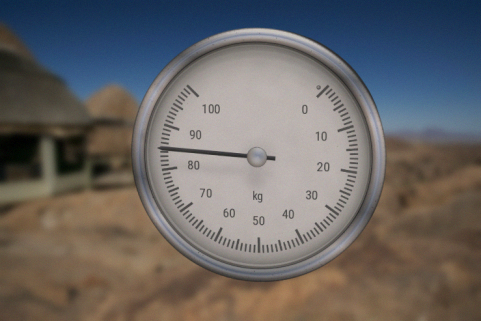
85 kg
